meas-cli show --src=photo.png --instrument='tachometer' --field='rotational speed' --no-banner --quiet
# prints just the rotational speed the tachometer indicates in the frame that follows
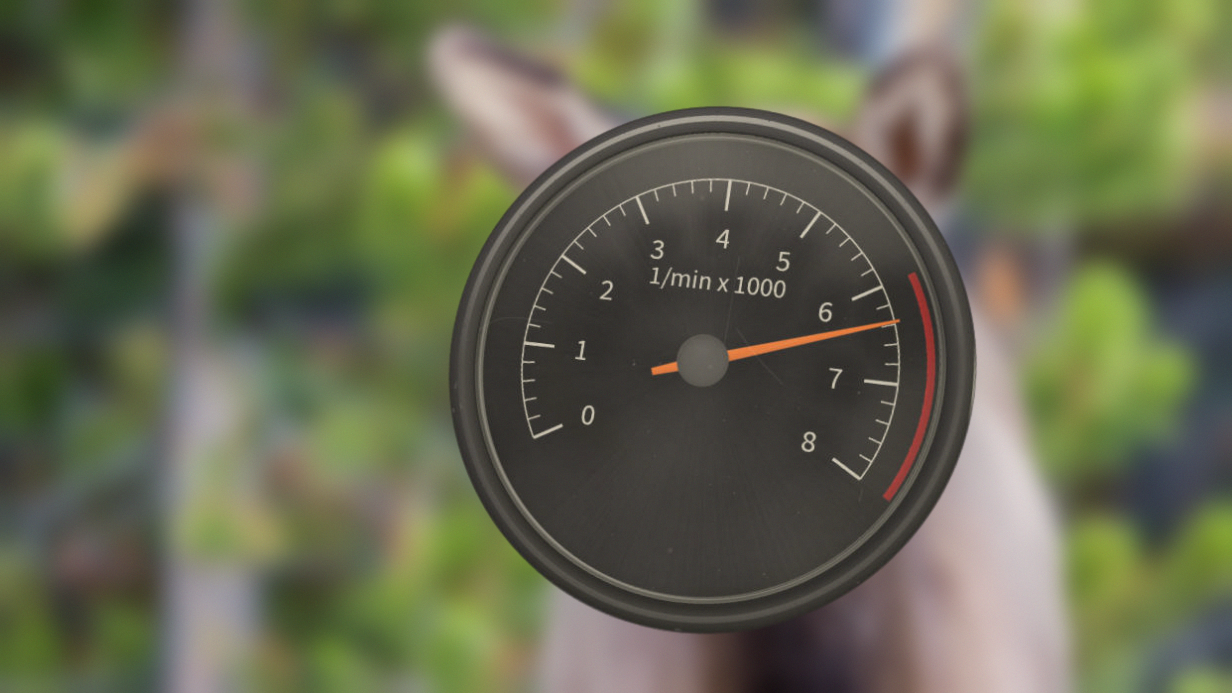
6400 rpm
